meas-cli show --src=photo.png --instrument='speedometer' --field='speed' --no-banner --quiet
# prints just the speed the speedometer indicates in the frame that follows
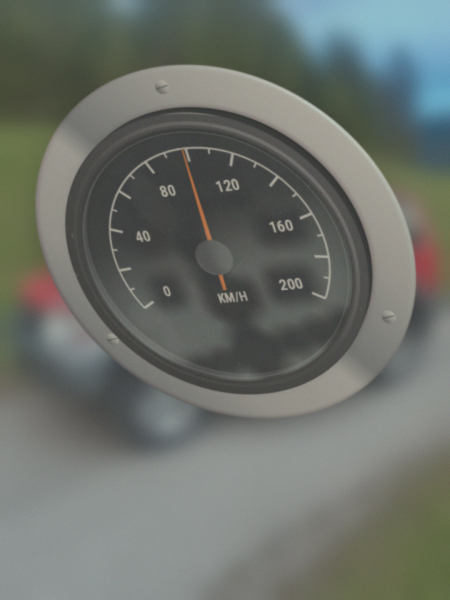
100 km/h
